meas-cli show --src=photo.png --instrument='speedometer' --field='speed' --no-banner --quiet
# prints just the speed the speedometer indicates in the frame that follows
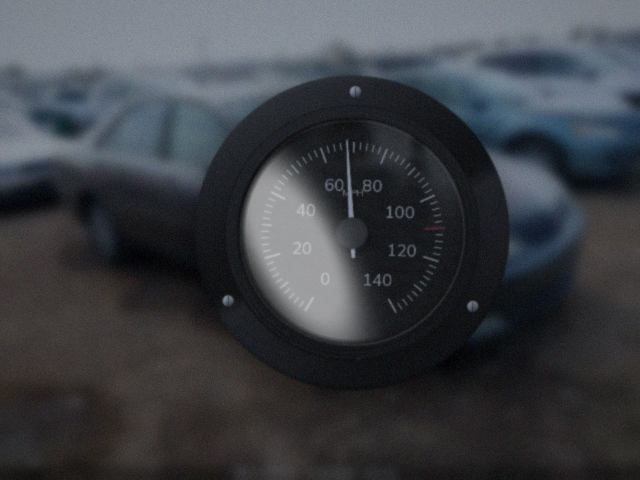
68 mph
